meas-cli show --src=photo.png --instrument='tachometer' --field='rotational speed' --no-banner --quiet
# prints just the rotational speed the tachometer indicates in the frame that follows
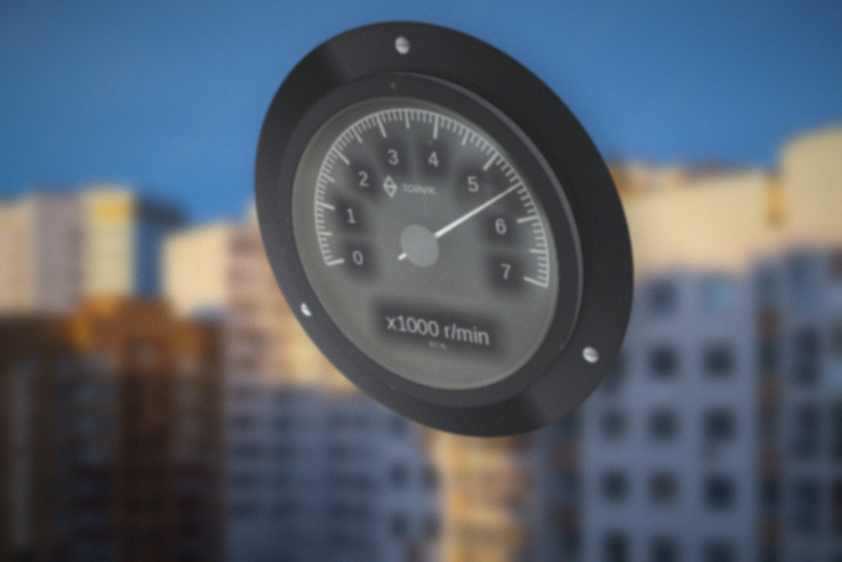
5500 rpm
